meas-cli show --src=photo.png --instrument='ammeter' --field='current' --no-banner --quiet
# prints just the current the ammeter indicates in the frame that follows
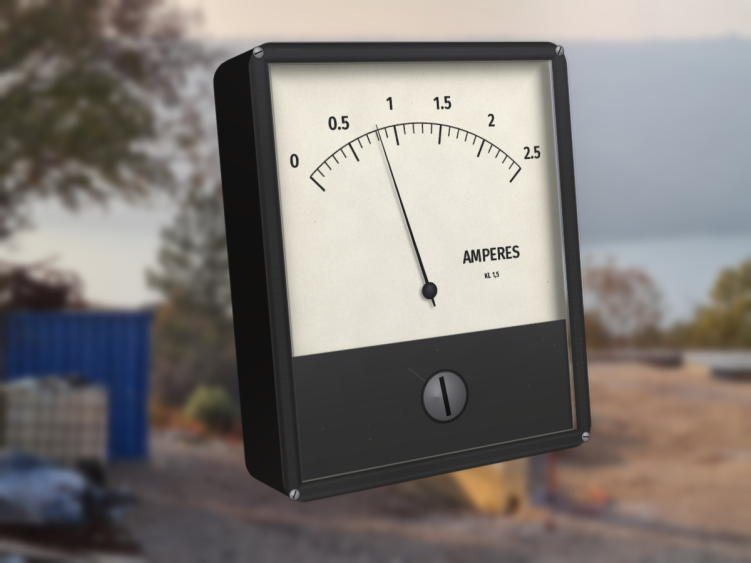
0.8 A
